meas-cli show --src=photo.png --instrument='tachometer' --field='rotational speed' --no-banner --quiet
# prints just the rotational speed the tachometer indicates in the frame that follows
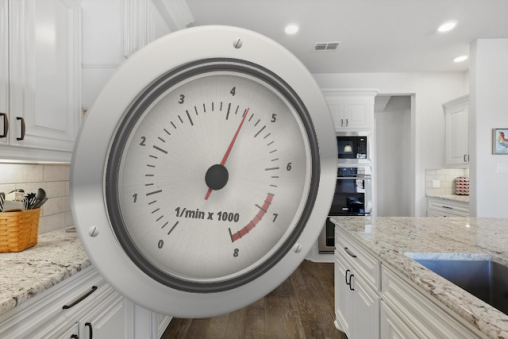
4400 rpm
